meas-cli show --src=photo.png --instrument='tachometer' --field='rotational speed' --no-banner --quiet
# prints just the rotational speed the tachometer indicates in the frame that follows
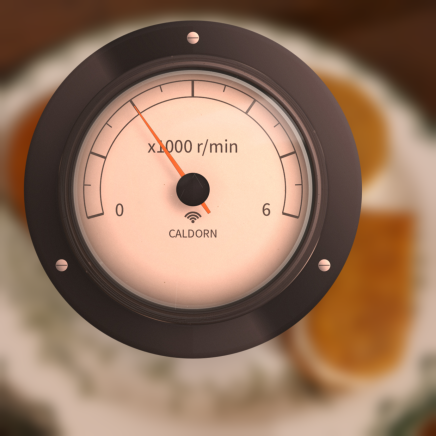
2000 rpm
